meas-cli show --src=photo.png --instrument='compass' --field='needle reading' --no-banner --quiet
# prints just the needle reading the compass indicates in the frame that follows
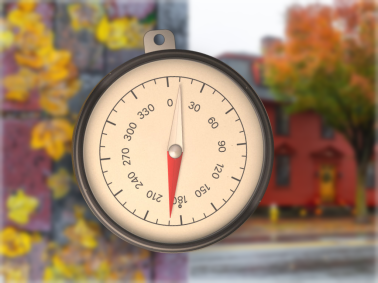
190 °
